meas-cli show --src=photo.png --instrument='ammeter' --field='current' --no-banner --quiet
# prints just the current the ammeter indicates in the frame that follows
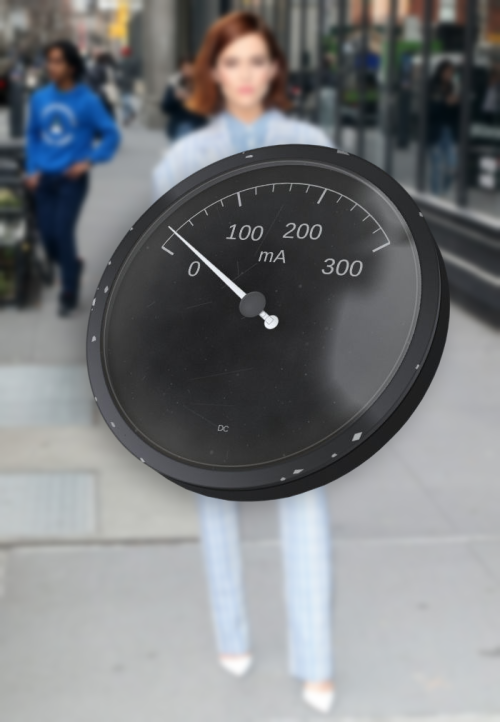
20 mA
